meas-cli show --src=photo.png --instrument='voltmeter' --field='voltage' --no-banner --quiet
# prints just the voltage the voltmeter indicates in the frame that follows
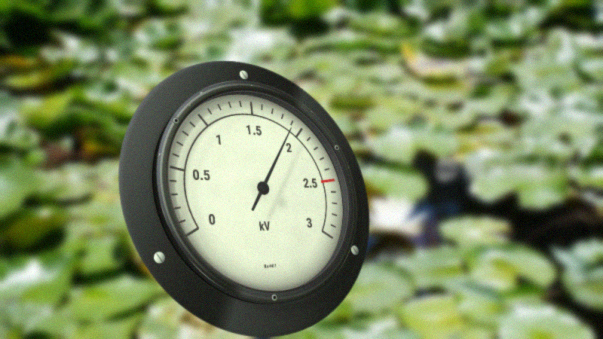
1.9 kV
